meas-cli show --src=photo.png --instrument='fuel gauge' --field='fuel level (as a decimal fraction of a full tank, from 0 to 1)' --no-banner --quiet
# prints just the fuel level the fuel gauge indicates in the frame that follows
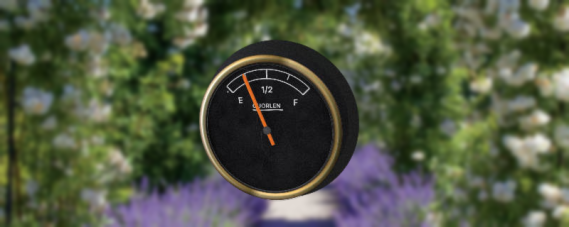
0.25
